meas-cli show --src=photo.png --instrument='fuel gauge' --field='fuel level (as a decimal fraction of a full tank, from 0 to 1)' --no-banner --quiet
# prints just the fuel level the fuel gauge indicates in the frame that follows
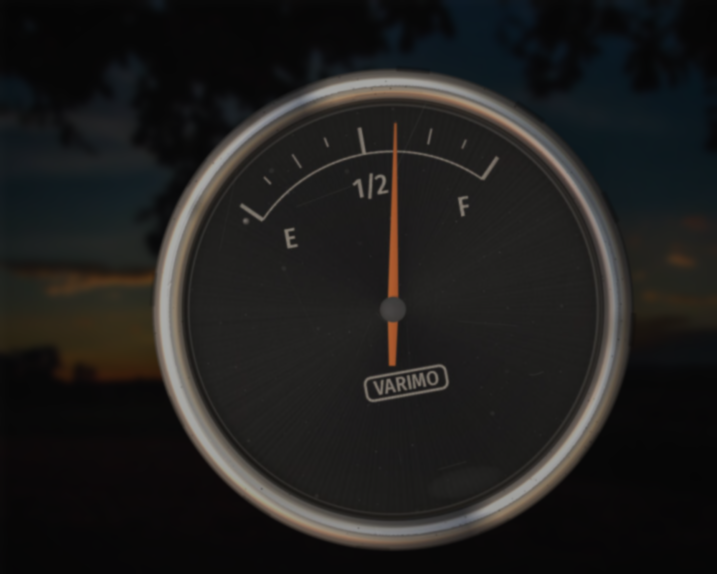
0.625
